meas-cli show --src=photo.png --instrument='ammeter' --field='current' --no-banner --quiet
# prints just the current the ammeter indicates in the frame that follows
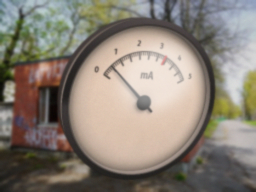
0.5 mA
